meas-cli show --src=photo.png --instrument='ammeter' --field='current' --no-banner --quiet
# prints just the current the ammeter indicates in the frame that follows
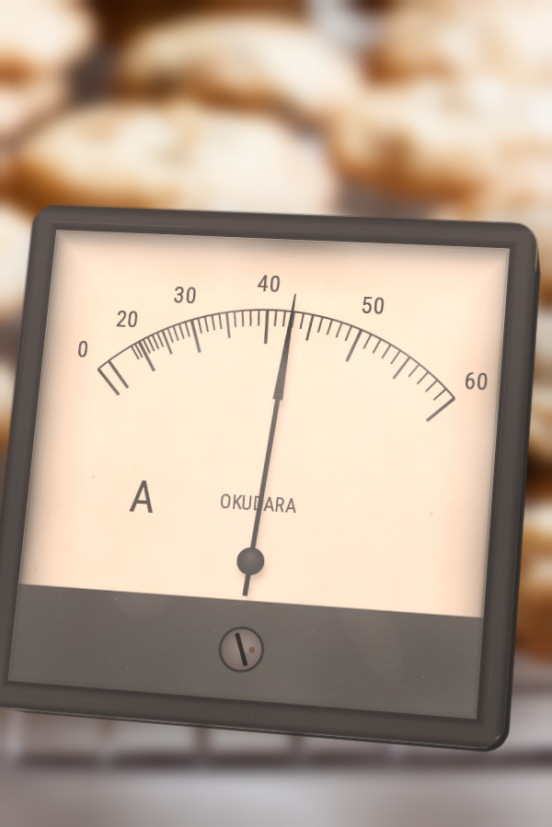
43 A
